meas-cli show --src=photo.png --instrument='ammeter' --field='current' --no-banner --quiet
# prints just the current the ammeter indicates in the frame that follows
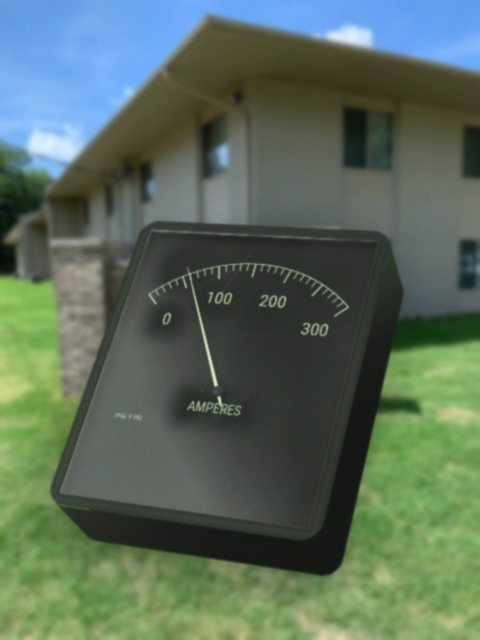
60 A
